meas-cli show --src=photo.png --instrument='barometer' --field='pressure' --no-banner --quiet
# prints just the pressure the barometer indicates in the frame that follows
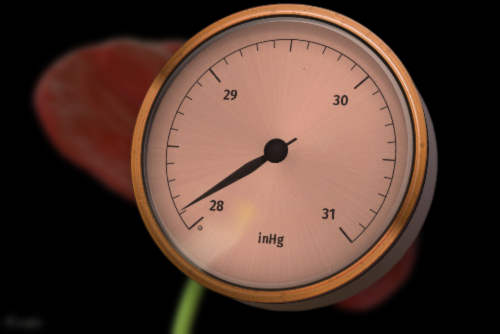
28.1 inHg
